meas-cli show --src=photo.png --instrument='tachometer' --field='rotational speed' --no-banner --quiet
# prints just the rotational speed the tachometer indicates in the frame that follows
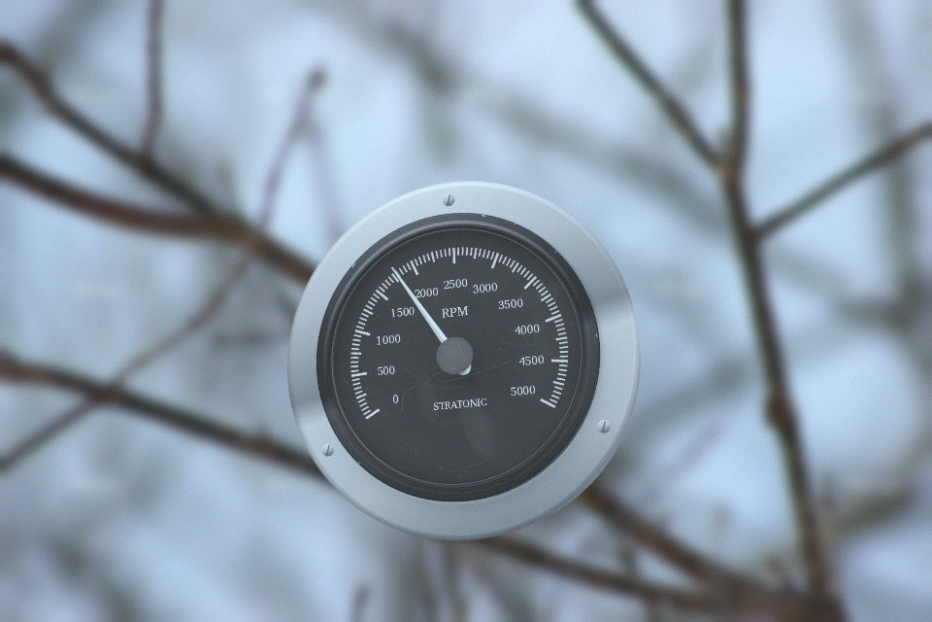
1800 rpm
